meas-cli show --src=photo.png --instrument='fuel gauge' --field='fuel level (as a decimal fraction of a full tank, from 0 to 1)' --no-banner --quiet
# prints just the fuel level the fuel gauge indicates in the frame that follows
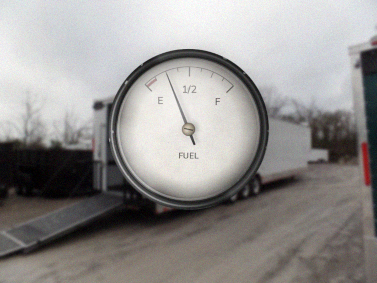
0.25
